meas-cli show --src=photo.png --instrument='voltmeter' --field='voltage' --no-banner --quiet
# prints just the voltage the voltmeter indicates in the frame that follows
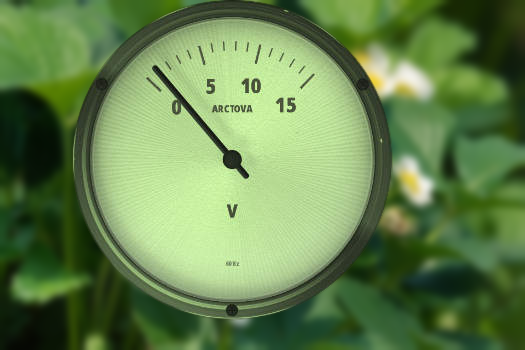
1 V
